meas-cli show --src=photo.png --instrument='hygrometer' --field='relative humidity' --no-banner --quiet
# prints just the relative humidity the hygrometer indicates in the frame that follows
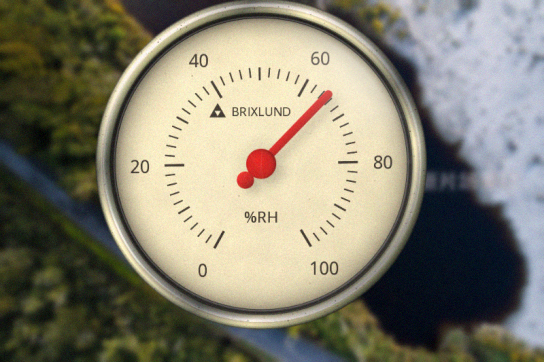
65 %
